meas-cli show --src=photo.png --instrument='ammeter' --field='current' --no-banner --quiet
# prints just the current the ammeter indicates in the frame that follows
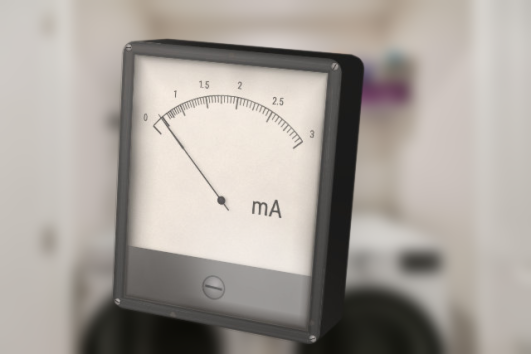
0.5 mA
